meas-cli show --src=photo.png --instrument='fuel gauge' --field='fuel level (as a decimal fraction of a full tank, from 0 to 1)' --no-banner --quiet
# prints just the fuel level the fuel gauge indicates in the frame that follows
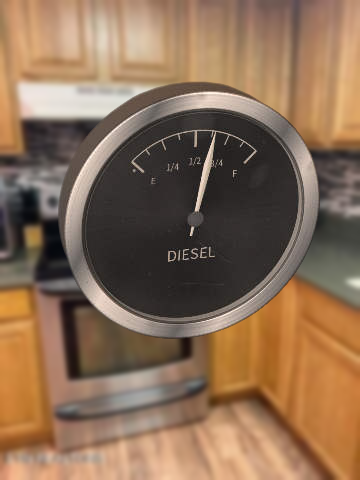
0.625
